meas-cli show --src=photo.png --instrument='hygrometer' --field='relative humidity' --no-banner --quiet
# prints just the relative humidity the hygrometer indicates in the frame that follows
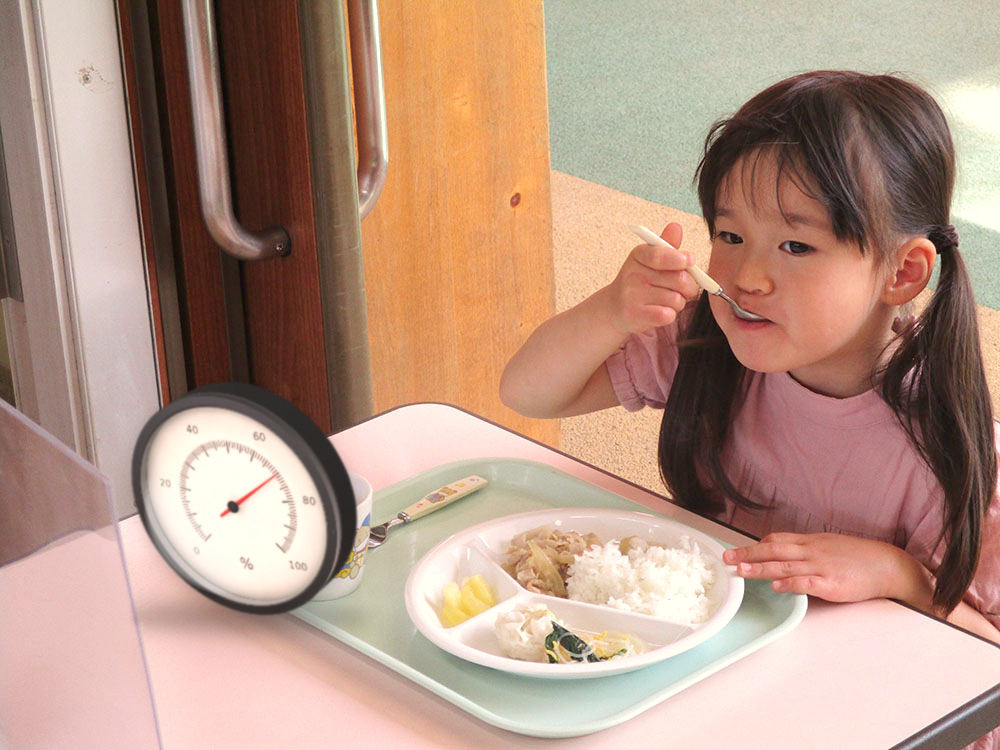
70 %
